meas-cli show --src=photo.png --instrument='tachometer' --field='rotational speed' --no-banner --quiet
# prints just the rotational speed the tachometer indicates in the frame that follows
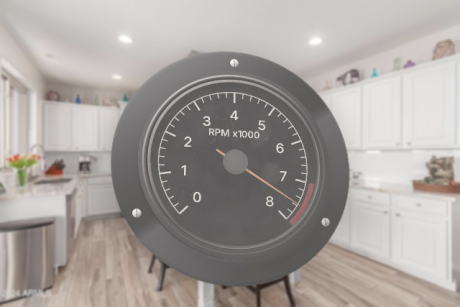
7600 rpm
